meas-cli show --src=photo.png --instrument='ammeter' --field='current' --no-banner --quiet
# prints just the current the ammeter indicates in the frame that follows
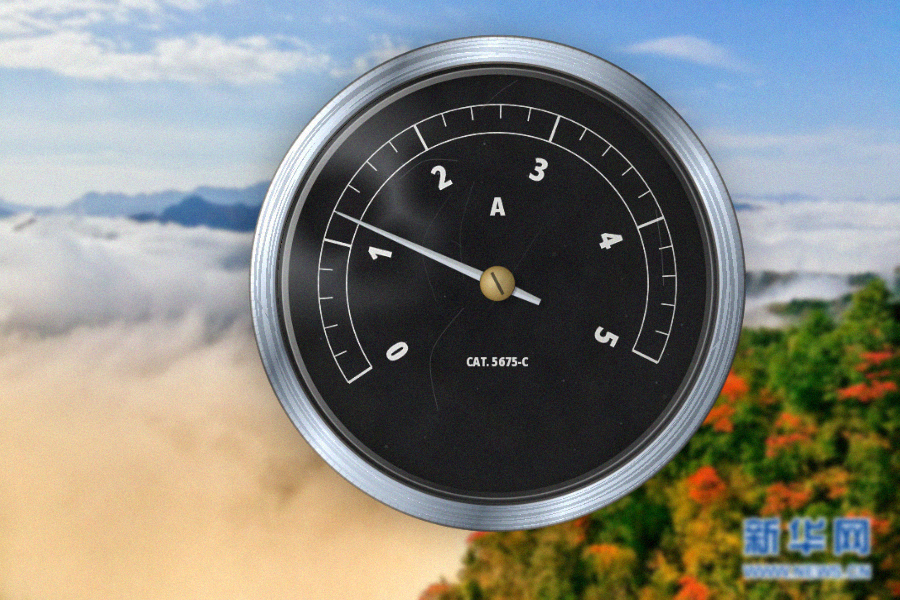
1.2 A
